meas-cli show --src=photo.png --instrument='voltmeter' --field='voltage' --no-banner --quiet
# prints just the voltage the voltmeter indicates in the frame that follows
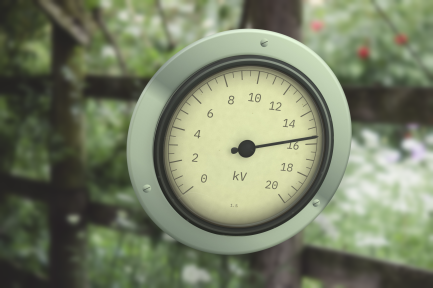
15.5 kV
